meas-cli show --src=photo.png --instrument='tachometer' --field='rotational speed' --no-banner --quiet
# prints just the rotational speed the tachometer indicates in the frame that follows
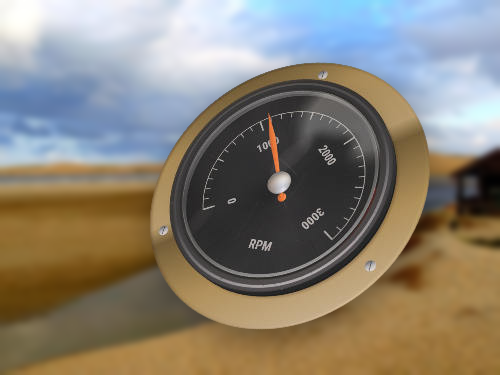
1100 rpm
